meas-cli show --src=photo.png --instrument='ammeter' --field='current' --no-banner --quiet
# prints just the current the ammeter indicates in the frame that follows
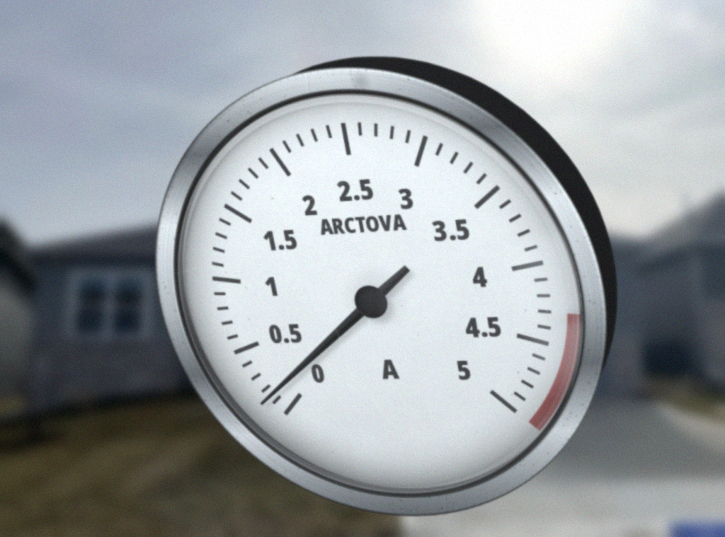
0.15 A
